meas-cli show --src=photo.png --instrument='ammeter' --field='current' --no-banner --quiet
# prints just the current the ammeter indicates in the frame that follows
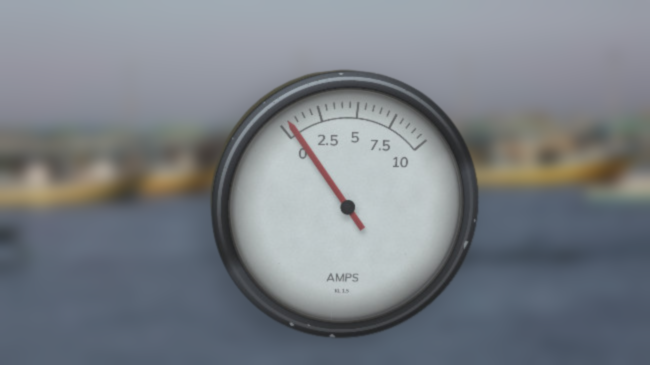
0.5 A
